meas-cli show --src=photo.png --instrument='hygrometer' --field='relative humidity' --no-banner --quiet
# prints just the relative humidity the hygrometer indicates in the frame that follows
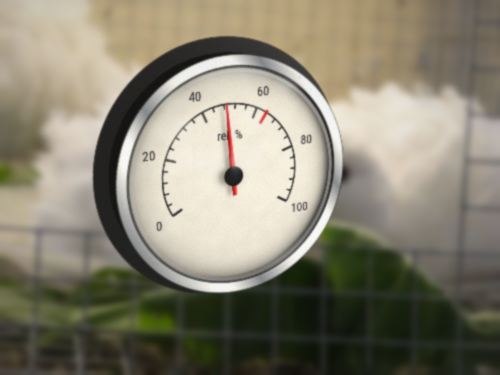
48 %
